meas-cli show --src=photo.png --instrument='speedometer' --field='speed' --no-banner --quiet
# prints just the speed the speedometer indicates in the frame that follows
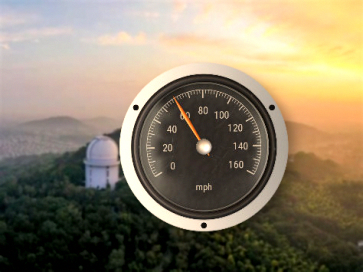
60 mph
